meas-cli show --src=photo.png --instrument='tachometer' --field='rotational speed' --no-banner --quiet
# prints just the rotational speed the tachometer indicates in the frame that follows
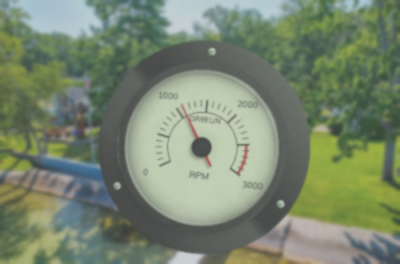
1100 rpm
